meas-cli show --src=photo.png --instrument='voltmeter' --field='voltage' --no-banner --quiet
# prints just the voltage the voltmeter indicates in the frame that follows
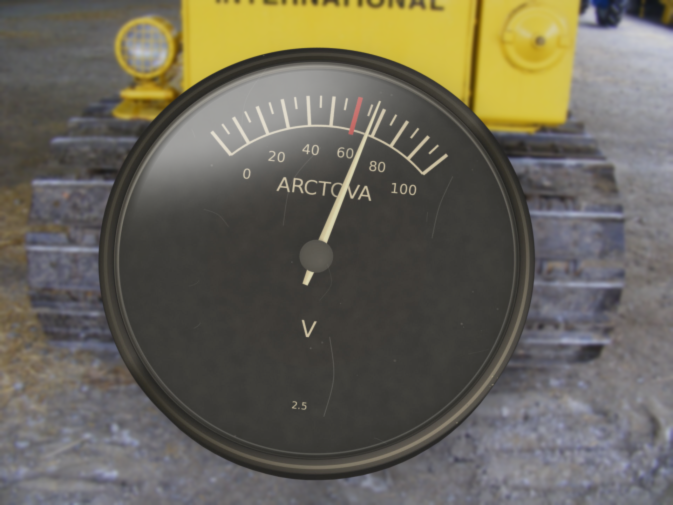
67.5 V
